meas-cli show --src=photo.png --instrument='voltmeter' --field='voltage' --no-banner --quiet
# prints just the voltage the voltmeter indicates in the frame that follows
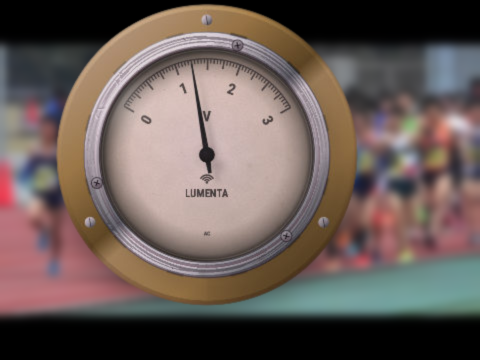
1.25 V
